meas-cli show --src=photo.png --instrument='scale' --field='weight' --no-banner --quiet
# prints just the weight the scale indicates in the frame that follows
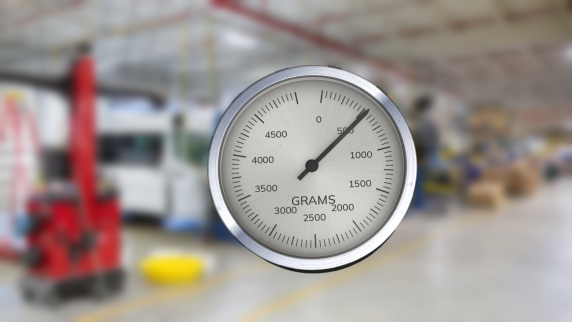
550 g
